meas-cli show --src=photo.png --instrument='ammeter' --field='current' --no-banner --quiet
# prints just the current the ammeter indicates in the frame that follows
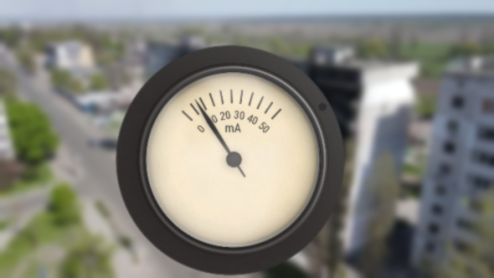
7.5 mA
